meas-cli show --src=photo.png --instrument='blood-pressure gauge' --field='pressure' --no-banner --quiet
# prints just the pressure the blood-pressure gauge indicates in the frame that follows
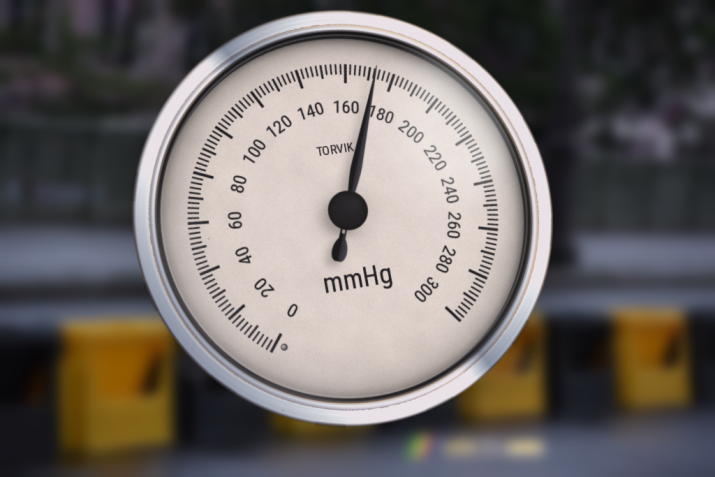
172 mmHg
